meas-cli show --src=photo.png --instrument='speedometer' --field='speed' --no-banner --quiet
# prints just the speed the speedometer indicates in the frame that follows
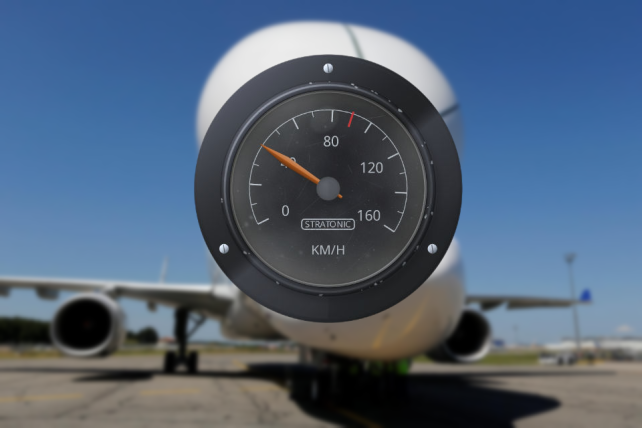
40 km/h
